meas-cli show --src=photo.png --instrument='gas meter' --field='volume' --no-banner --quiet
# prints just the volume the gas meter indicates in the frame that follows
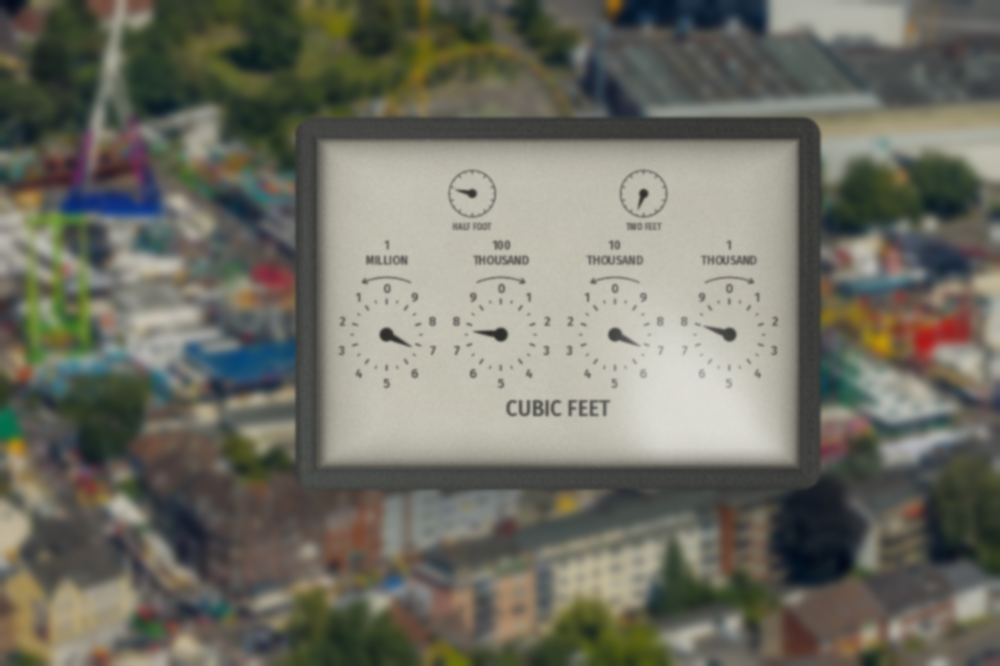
676800 ft³
